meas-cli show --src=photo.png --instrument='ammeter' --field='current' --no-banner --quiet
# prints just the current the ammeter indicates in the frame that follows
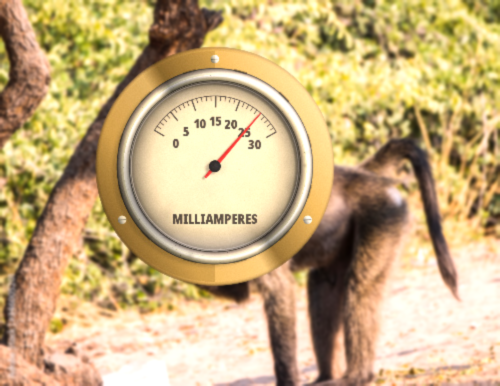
25 mA
